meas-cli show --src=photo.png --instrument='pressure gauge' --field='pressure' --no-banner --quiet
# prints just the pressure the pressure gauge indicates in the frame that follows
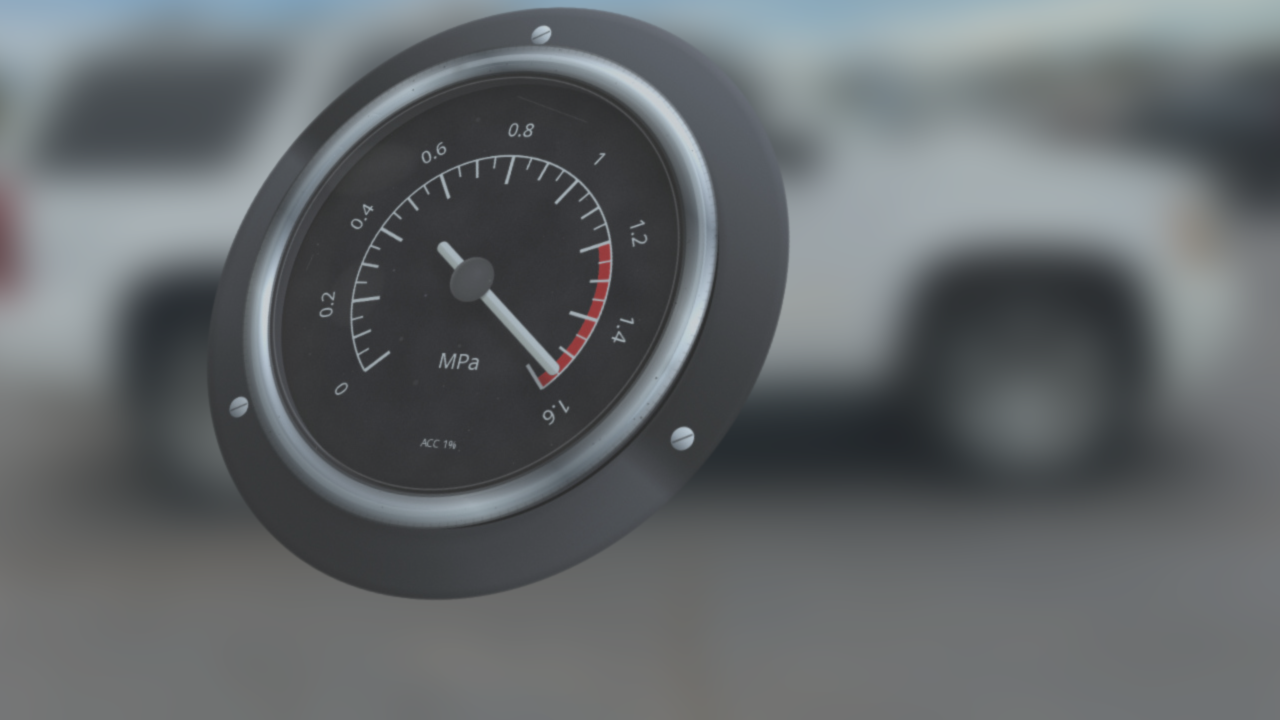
1.55 MPa
